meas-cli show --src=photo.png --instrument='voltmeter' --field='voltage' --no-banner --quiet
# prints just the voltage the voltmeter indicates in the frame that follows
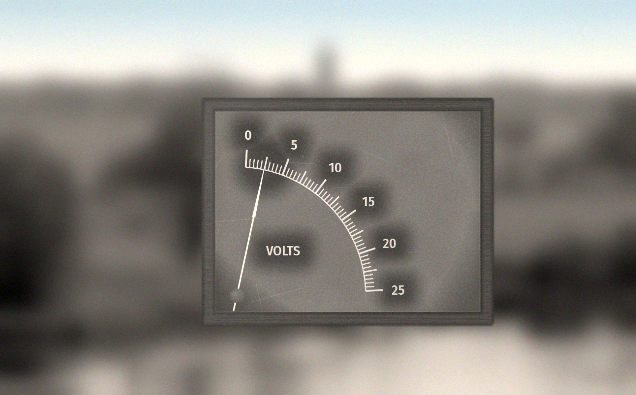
2.5 V
